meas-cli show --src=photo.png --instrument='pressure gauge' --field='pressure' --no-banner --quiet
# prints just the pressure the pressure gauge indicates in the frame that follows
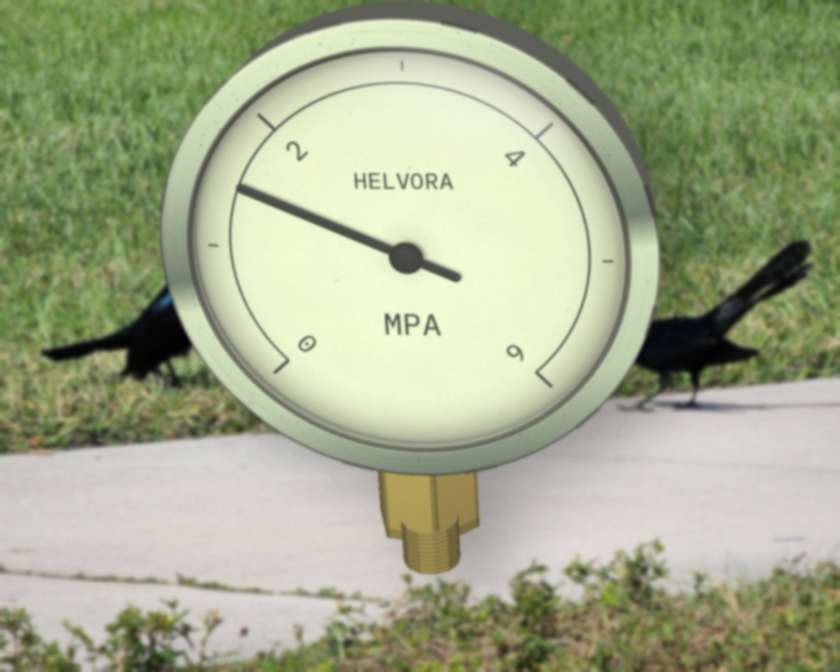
1.5 MPa
